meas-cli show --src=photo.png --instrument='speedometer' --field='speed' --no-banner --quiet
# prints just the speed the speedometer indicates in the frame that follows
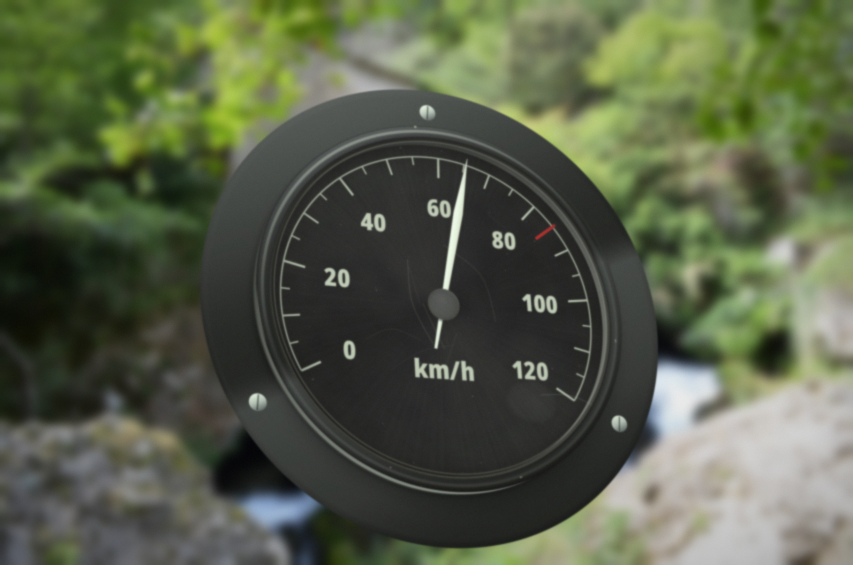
65 km/h
